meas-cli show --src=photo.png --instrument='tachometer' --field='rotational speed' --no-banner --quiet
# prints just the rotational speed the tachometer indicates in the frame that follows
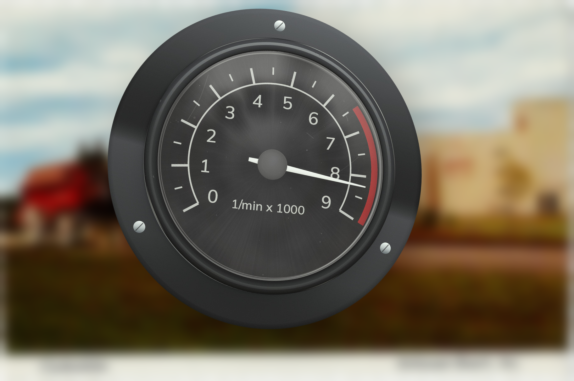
8250 rpm
